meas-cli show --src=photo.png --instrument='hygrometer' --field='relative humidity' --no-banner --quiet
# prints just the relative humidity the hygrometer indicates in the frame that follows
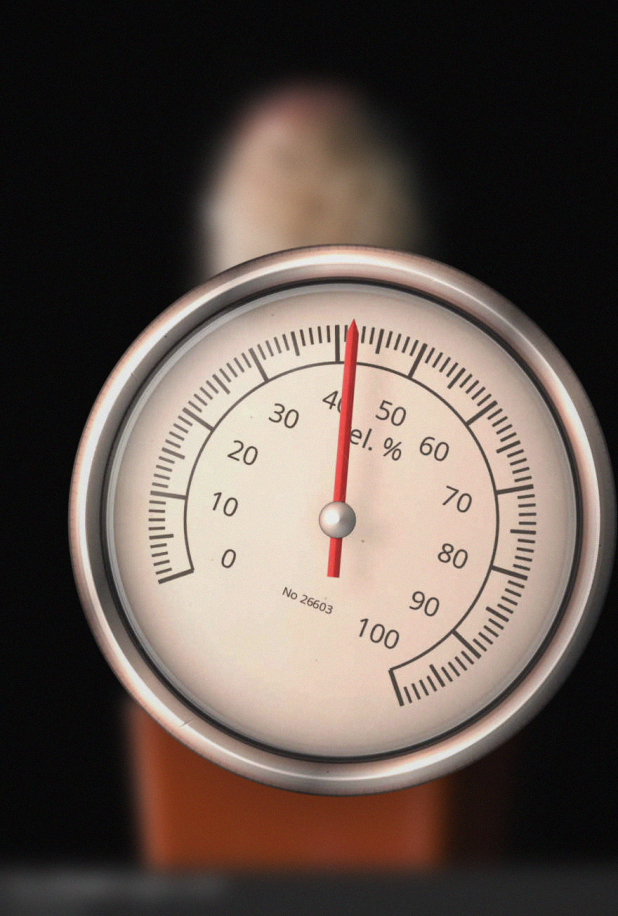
42 %
